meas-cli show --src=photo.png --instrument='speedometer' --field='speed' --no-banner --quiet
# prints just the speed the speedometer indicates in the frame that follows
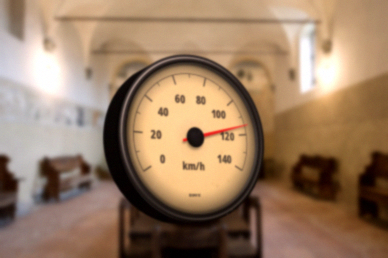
115 km/h
